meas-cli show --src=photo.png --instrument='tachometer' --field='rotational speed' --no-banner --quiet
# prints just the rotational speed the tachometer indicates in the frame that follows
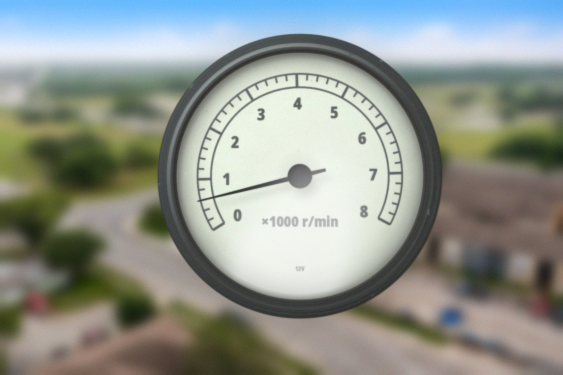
600 rpm
